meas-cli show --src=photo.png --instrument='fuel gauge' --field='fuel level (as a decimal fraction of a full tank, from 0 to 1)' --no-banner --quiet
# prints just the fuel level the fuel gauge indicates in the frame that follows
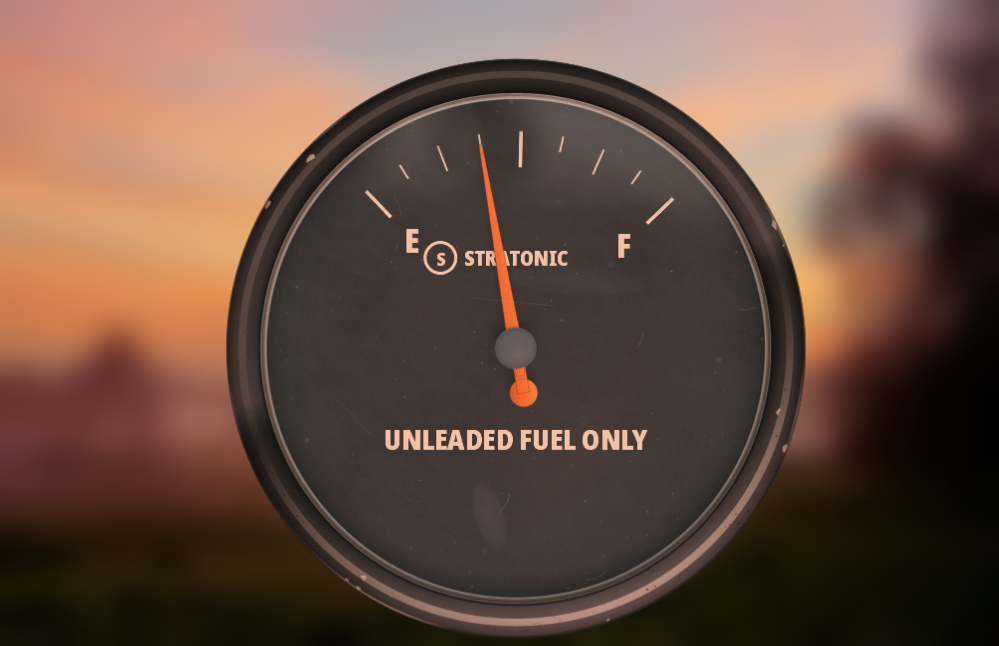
0.375
